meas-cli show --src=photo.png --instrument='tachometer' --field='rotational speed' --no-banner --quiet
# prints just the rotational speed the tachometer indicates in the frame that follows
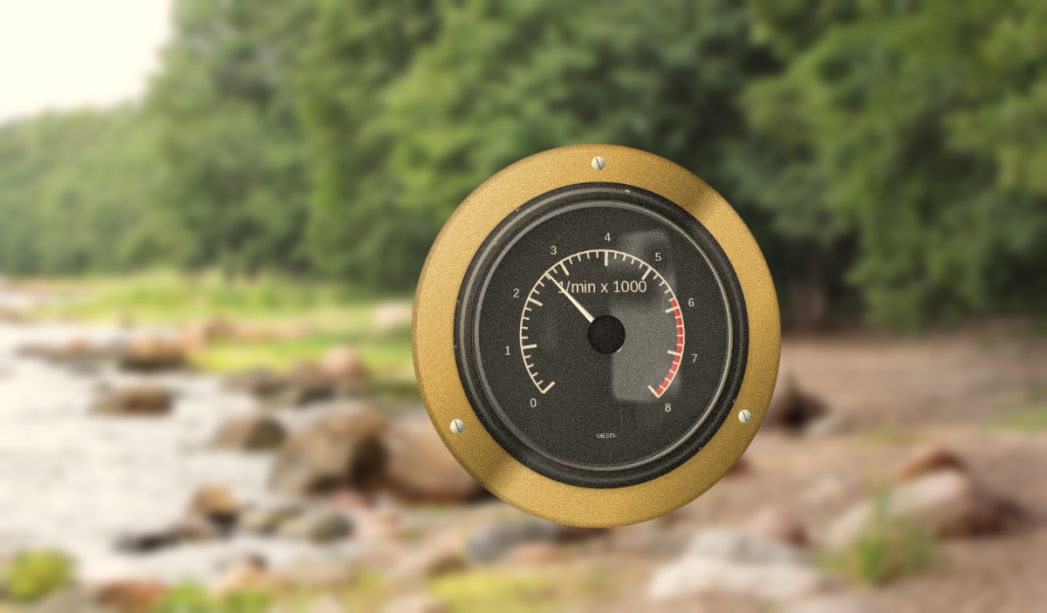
2600 rpm
